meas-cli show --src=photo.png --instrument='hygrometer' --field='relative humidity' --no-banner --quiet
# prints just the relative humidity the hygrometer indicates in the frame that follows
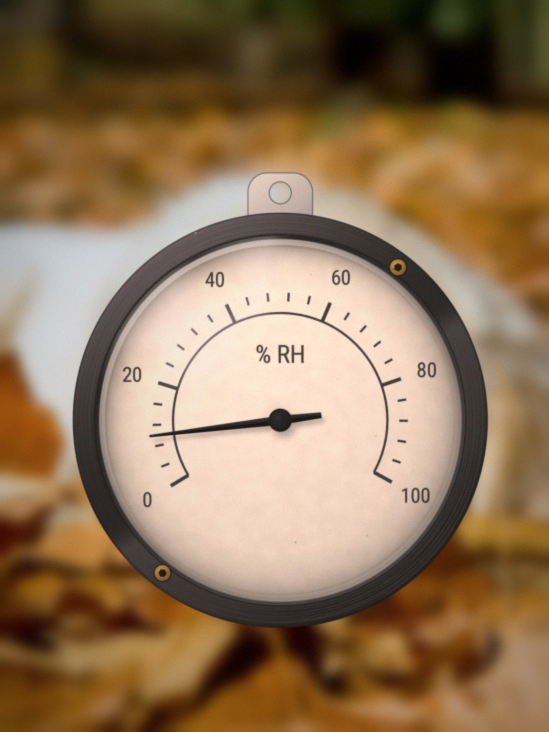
10 %
